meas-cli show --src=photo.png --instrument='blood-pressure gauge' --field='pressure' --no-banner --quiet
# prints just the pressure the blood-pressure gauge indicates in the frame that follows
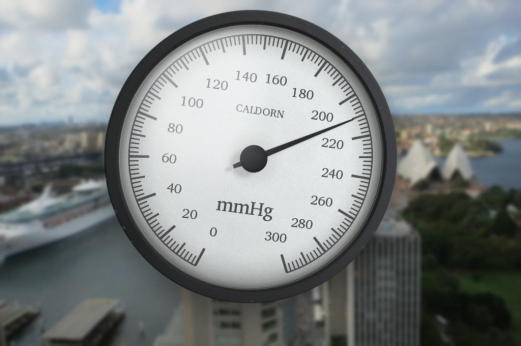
210 mmHg
